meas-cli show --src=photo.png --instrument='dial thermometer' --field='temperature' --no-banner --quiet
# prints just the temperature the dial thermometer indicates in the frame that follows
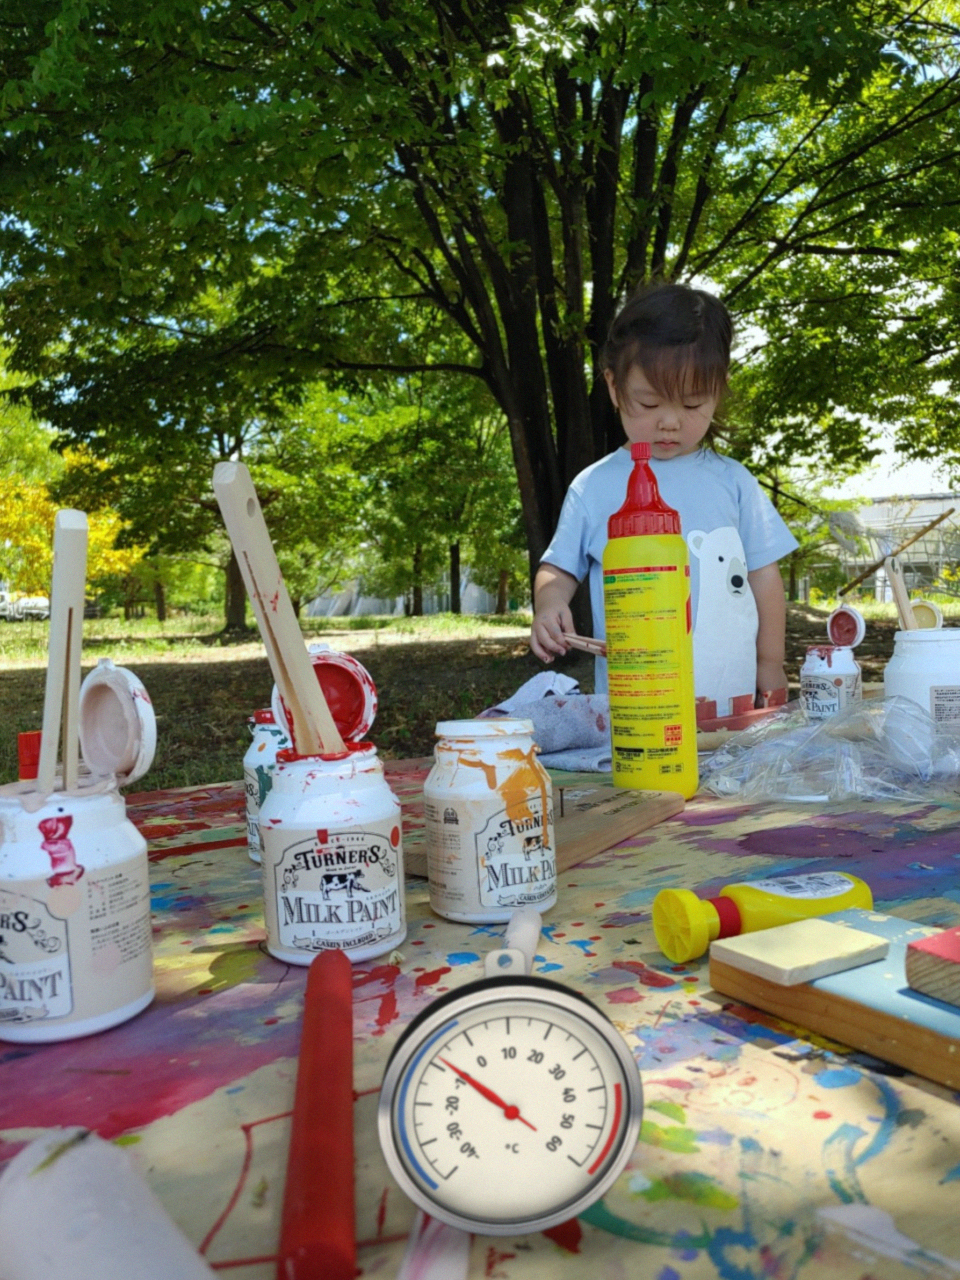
-7.5 °C
